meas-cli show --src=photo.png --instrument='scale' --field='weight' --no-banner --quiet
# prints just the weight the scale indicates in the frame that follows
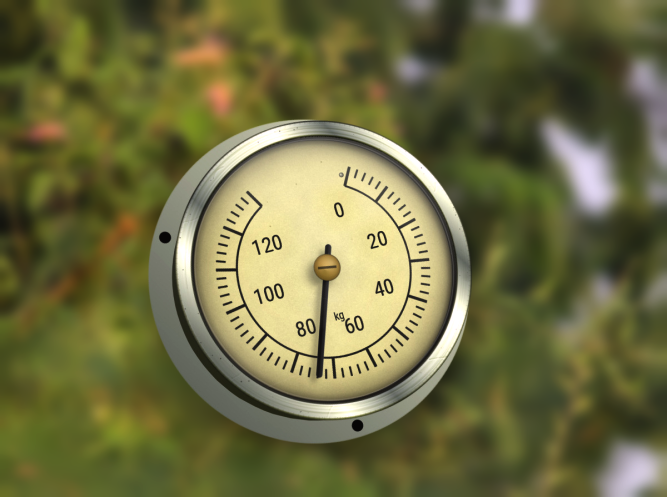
74 kg
